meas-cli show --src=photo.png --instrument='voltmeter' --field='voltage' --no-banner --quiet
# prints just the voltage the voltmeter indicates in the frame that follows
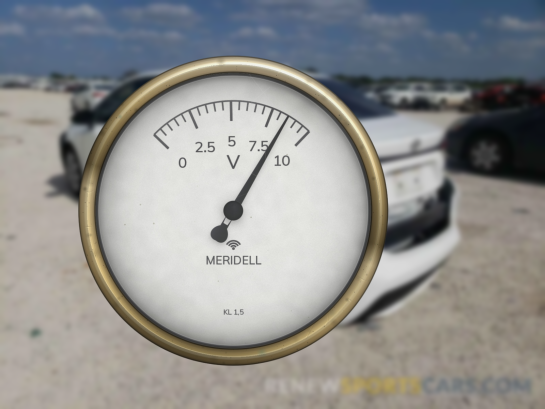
8.5 V
